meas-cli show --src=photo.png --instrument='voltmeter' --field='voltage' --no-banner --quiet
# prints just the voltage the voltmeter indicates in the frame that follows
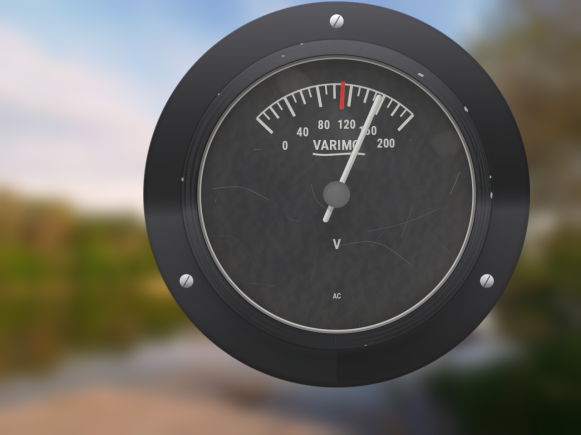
155 V
